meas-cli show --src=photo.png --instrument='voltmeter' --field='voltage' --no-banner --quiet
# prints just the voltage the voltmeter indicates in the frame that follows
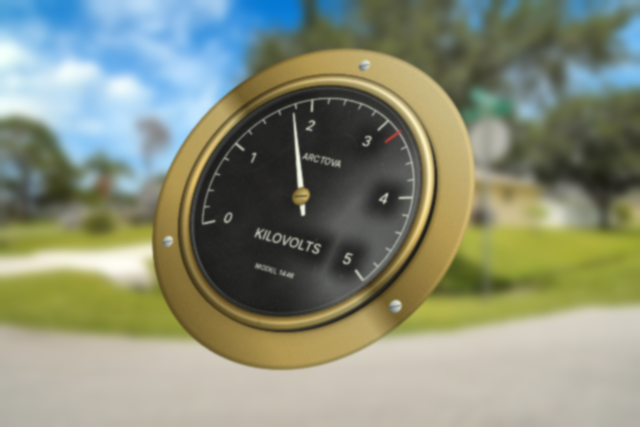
1.8 kV
